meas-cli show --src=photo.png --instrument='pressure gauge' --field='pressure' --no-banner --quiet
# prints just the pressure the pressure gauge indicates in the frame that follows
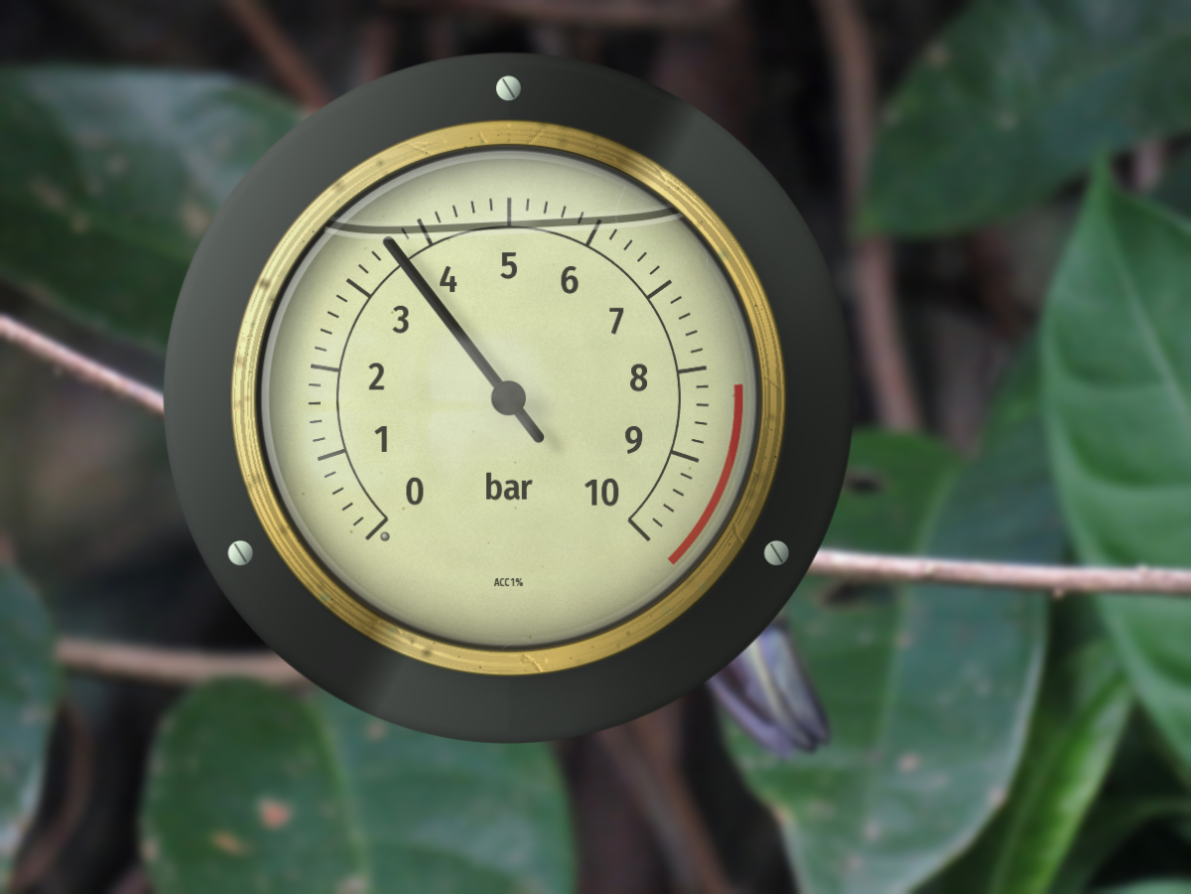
3.6 bar
